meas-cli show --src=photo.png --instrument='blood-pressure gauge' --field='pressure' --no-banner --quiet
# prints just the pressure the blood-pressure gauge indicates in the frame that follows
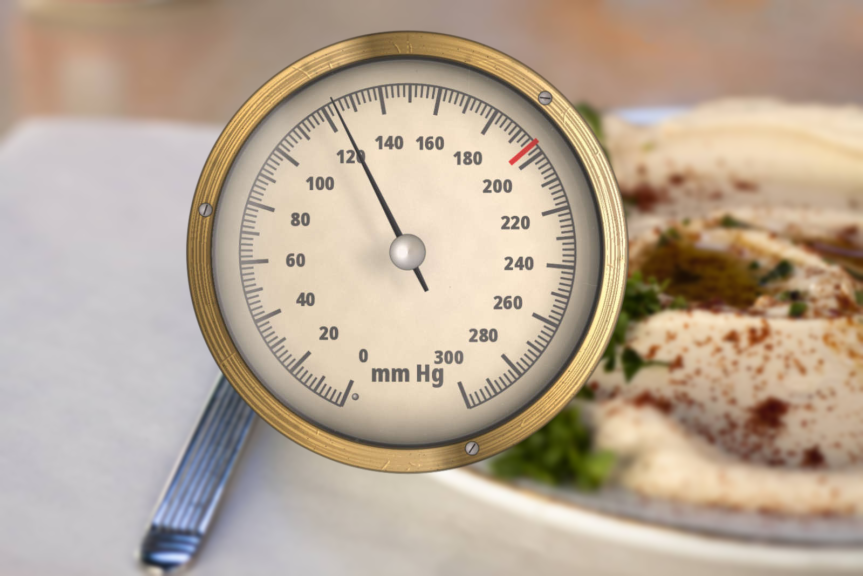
124 mmHg
